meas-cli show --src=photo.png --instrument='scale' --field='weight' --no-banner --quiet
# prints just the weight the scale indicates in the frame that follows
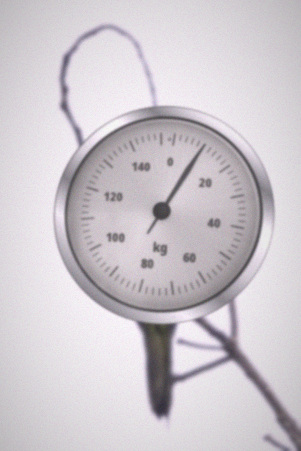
10 kg
